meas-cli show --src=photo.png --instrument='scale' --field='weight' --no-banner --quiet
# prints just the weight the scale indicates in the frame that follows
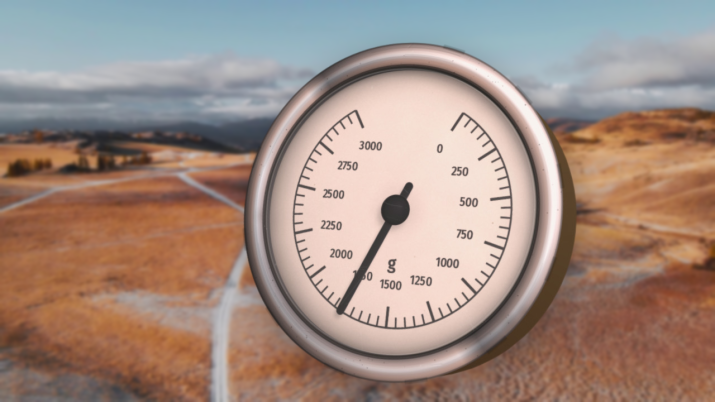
1750 g
